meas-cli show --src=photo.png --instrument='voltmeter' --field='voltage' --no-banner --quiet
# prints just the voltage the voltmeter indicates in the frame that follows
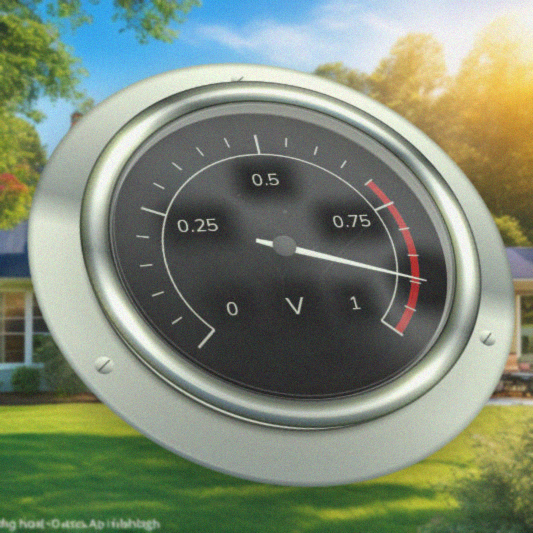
0.9 V
